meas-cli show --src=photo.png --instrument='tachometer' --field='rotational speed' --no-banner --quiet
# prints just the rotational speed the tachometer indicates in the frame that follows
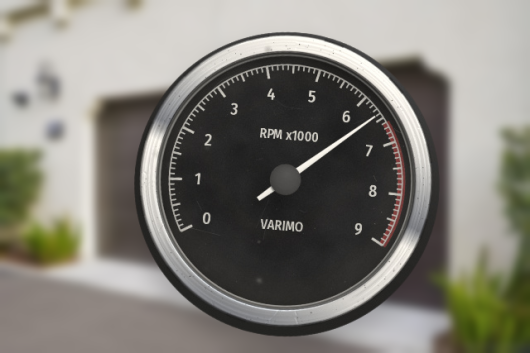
6400 rpm
